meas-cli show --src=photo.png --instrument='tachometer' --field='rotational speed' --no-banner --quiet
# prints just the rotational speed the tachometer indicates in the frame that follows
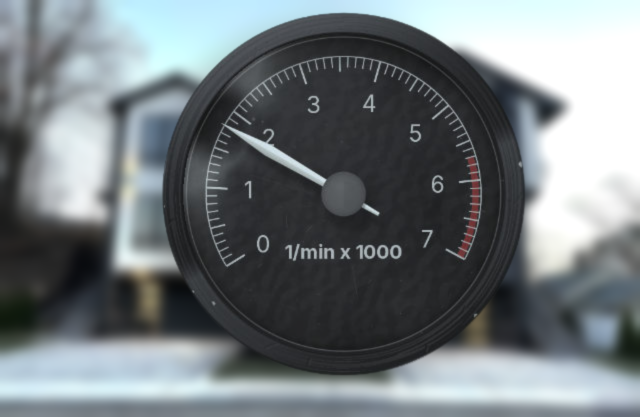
1800 rpm
